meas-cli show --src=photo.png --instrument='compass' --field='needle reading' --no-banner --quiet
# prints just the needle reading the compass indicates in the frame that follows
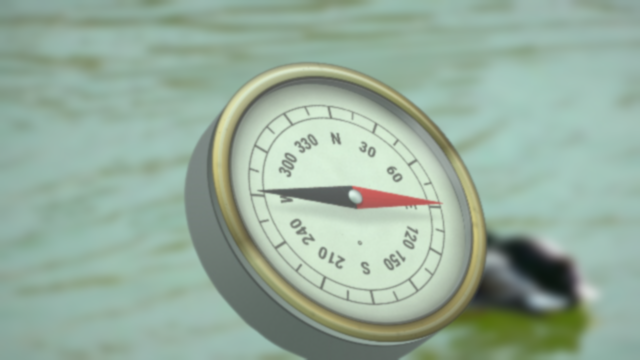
90 °
